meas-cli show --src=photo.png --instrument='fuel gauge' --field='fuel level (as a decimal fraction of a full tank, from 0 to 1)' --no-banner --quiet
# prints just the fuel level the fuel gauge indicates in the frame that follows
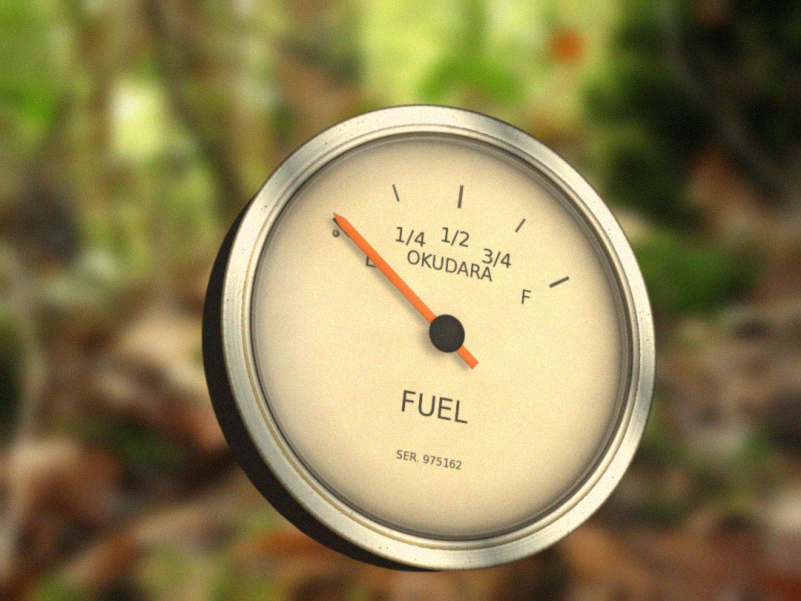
0
